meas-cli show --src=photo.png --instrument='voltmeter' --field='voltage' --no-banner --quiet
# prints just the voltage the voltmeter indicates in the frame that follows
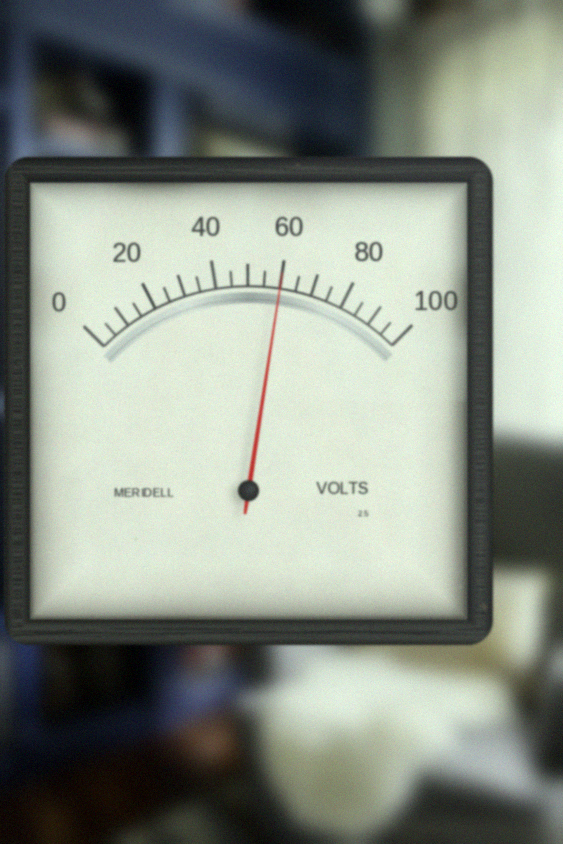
60 V
